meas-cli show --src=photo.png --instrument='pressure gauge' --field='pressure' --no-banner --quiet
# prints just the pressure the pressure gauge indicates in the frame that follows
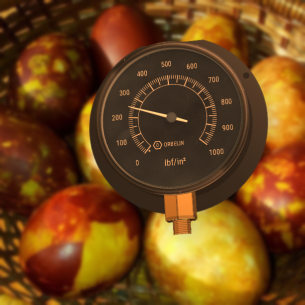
250 psi
